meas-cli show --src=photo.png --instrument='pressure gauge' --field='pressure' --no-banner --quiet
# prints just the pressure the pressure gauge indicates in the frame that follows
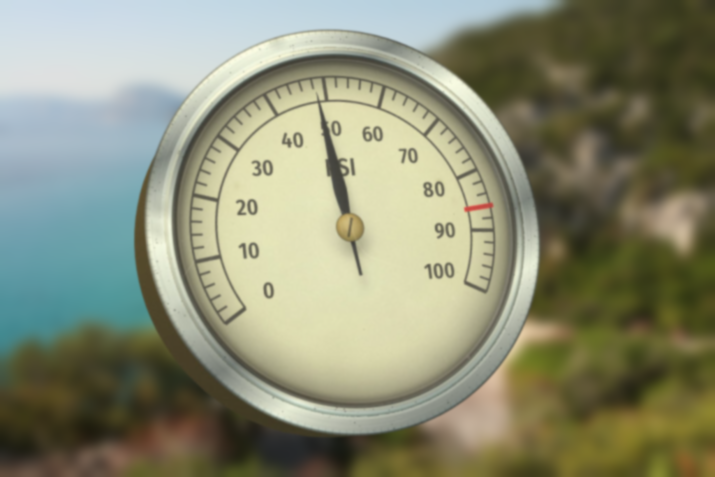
48 psi
